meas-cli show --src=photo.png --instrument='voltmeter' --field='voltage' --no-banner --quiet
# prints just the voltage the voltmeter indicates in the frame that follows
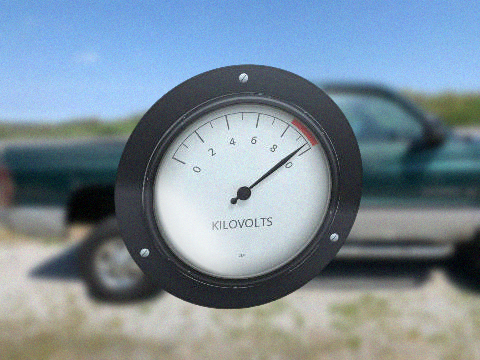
9.5 kV
